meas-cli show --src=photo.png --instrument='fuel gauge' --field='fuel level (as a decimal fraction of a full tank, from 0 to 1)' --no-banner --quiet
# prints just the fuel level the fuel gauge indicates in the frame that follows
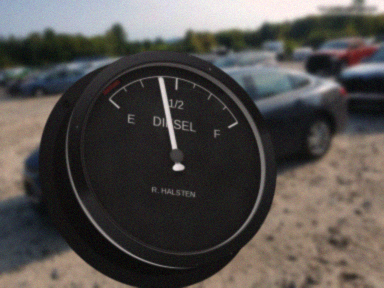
0.375
